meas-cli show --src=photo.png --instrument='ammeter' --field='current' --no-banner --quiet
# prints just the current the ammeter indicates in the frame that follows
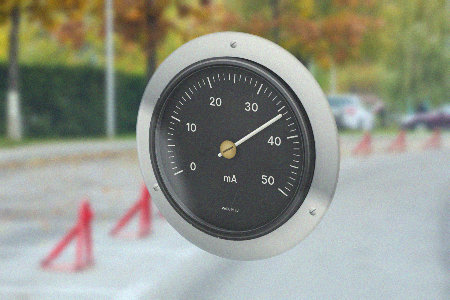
36 mA
